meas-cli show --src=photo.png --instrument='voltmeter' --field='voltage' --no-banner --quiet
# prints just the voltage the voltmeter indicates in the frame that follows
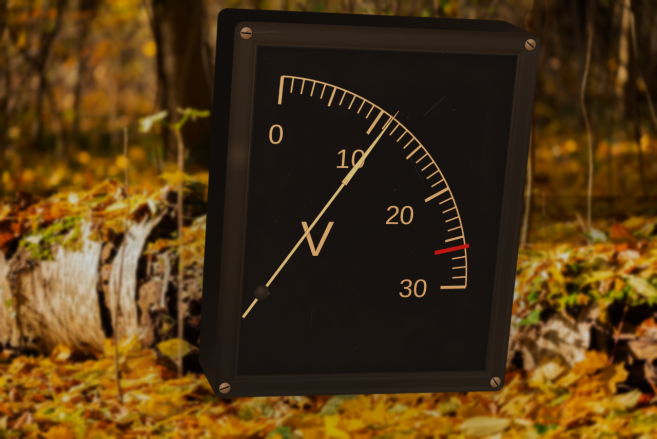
11 V
